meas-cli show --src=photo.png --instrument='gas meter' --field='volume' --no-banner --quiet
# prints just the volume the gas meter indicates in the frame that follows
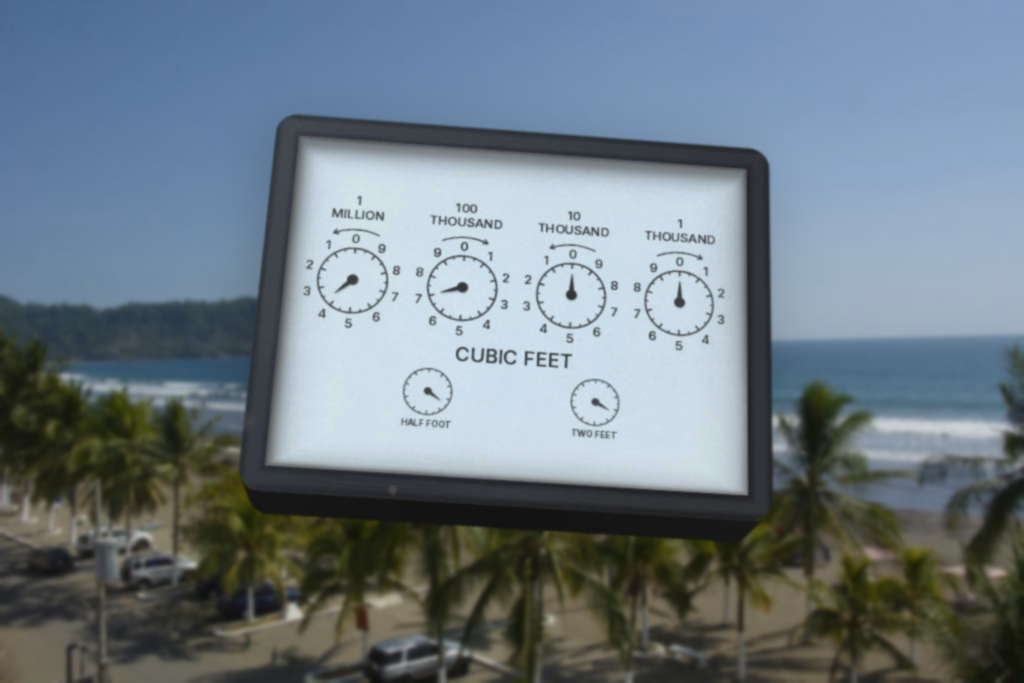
370000 ft³
